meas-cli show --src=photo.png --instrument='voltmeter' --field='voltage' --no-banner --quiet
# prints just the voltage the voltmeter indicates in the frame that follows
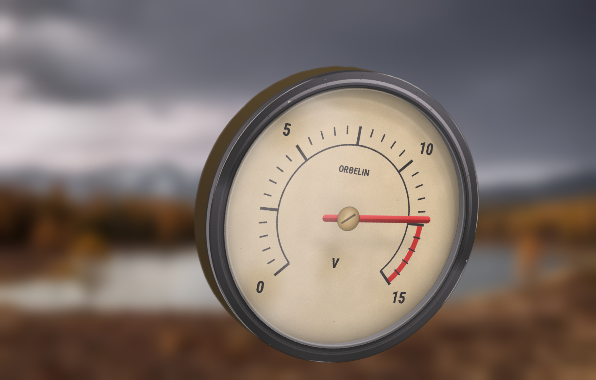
12.25 V
